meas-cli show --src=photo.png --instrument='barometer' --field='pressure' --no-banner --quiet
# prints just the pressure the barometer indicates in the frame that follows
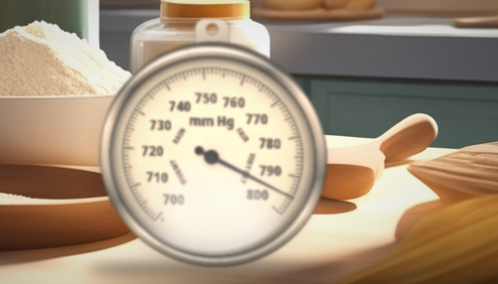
795 mmHg
